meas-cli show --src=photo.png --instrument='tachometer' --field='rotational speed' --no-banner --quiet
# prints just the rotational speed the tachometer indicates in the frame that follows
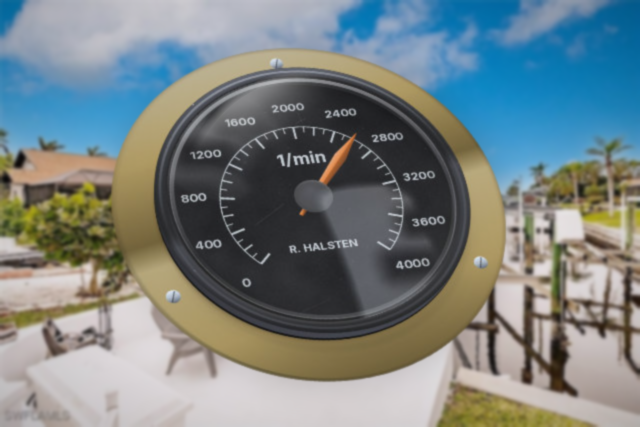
2600 rpm
